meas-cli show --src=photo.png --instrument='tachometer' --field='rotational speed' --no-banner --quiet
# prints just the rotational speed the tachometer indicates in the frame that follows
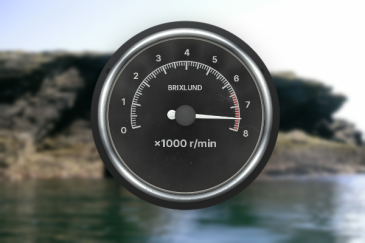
7500 rpm
